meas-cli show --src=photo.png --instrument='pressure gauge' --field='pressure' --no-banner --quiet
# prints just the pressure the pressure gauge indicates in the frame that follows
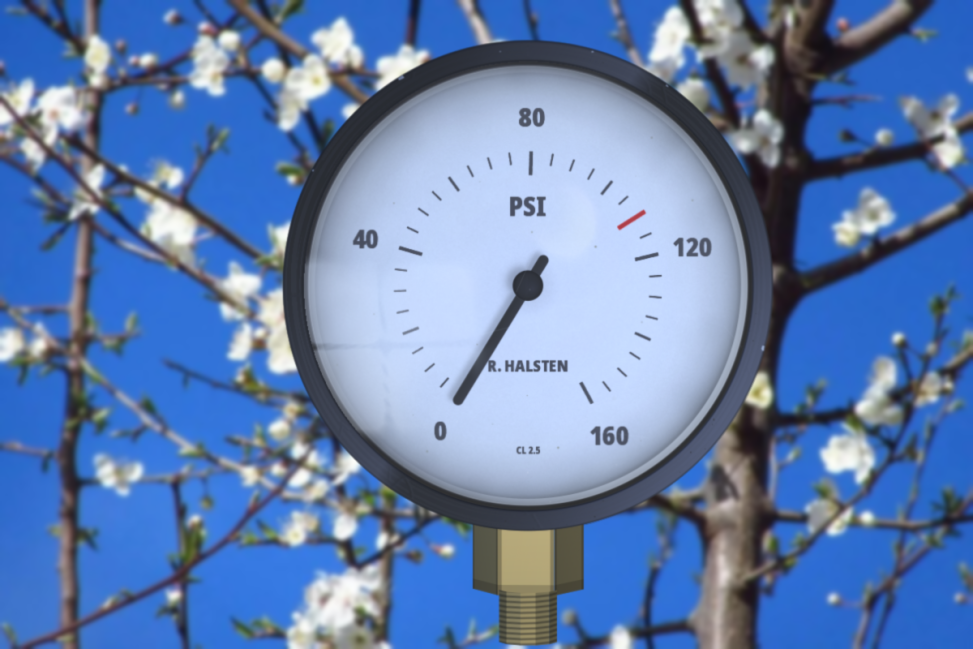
0 psi
